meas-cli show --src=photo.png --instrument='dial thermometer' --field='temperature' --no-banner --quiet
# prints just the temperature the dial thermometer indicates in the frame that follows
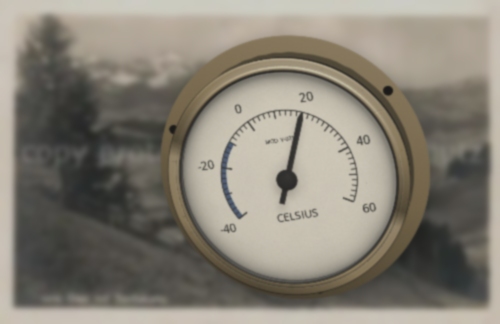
20 °C
